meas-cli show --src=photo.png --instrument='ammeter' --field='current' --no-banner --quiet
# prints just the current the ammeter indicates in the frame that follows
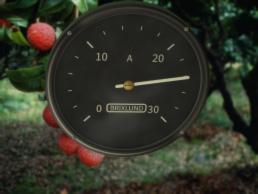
24 A
